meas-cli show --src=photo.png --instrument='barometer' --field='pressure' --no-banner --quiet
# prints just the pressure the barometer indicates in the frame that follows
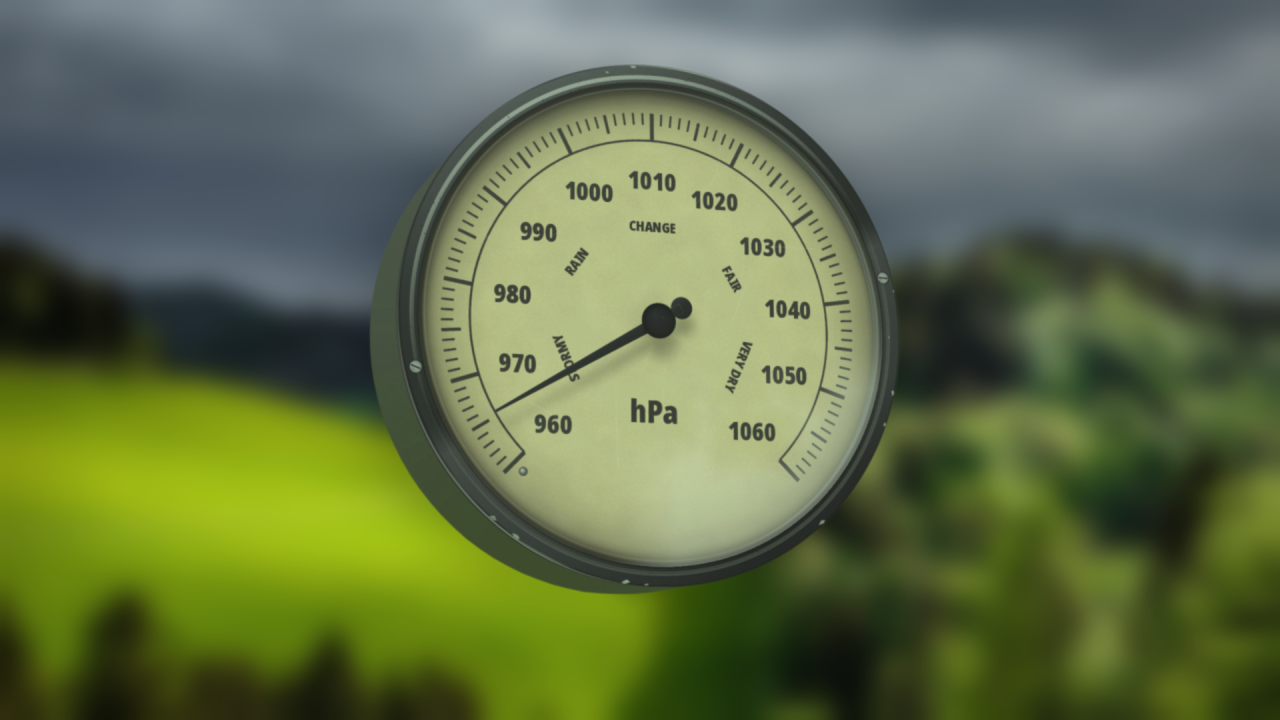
965.5 hPa
